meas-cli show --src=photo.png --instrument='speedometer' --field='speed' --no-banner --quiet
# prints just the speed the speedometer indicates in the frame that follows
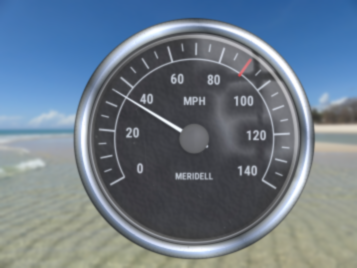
35 mph
